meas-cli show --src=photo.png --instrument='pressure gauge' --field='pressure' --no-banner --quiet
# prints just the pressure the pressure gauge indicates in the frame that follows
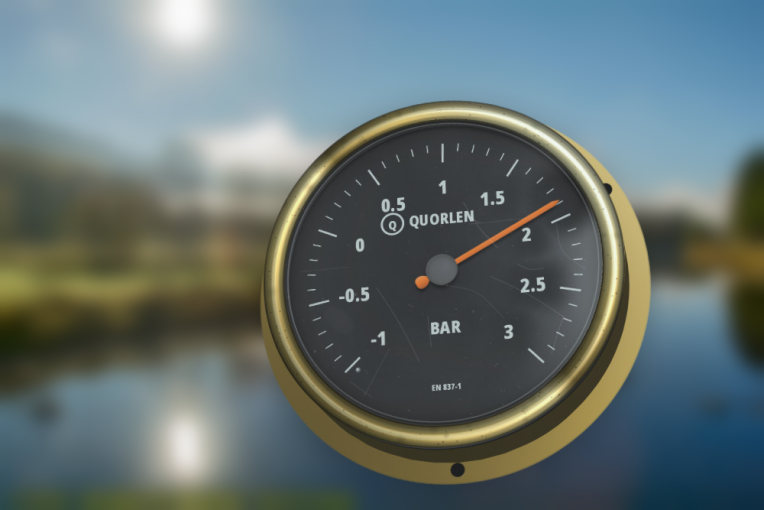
1.9 bar
